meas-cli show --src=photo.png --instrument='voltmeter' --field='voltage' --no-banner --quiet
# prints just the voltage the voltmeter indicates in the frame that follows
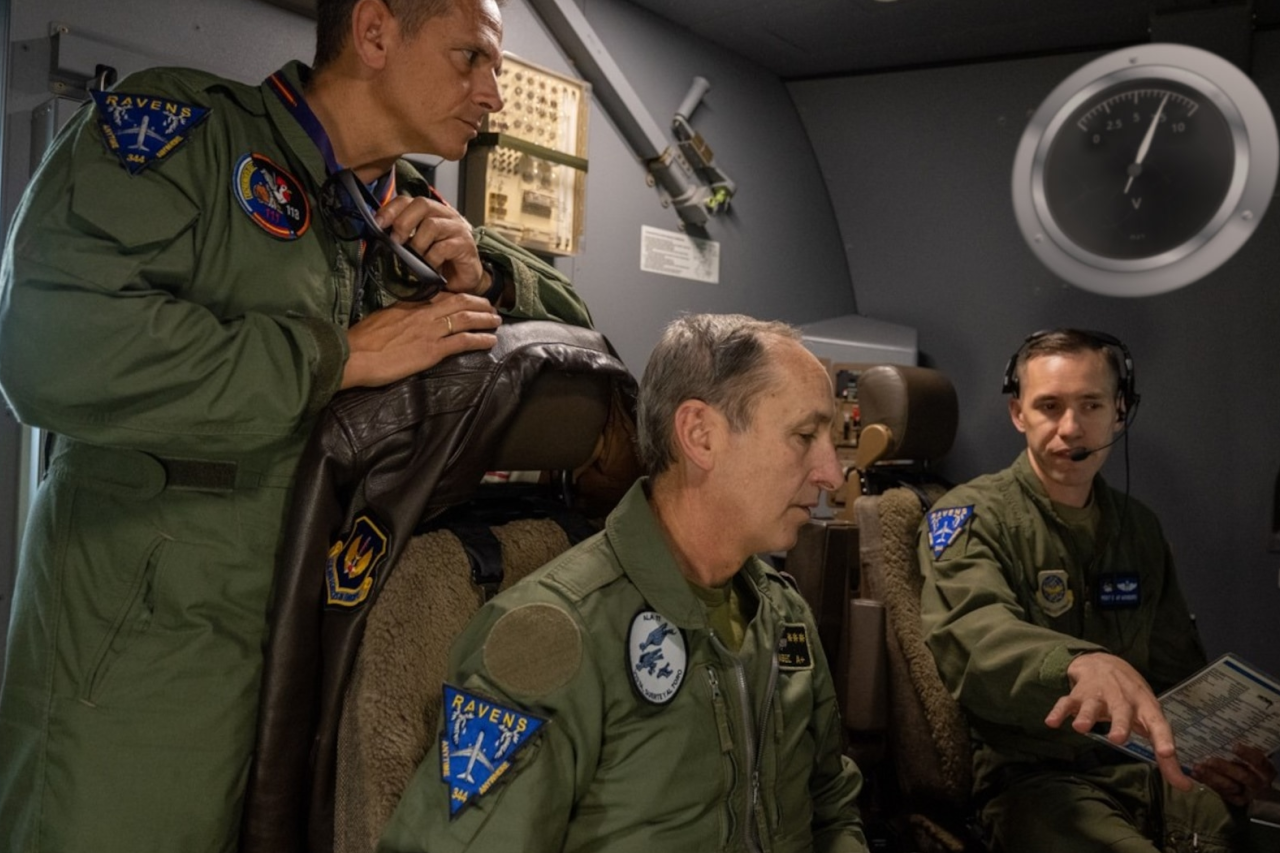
7.5 V
